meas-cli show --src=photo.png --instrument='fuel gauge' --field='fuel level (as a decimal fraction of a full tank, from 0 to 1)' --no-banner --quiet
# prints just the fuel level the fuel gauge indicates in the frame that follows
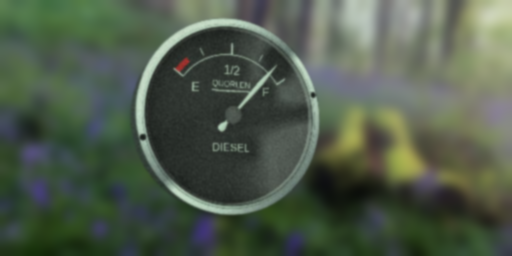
0.875
